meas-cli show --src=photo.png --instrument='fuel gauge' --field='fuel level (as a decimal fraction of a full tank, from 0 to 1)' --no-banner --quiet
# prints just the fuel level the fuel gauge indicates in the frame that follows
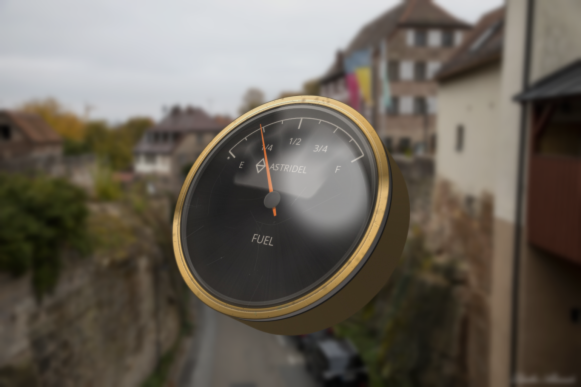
0.25
